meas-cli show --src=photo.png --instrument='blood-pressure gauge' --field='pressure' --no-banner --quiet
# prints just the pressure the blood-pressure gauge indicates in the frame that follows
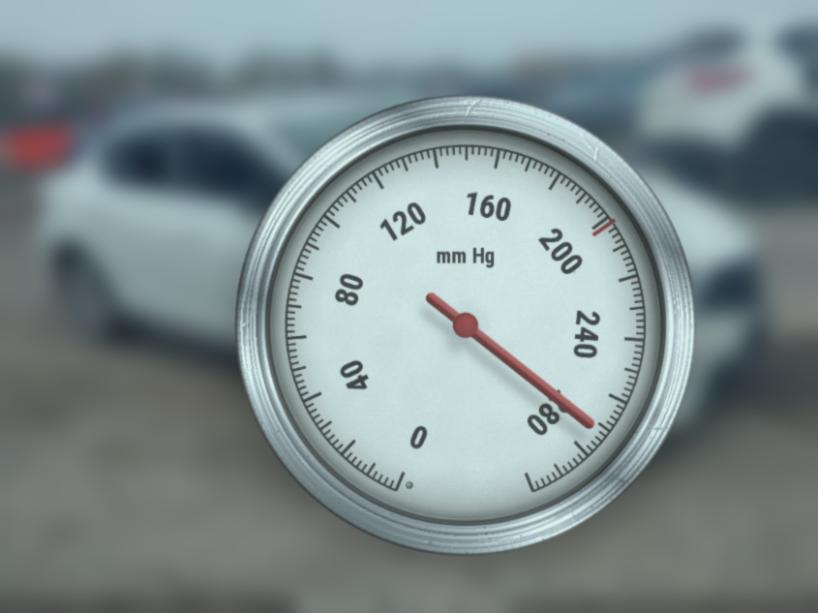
272 mmHg
